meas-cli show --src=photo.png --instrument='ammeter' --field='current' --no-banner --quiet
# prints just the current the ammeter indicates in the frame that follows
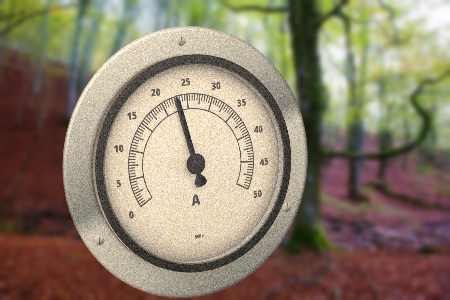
22.5 A
